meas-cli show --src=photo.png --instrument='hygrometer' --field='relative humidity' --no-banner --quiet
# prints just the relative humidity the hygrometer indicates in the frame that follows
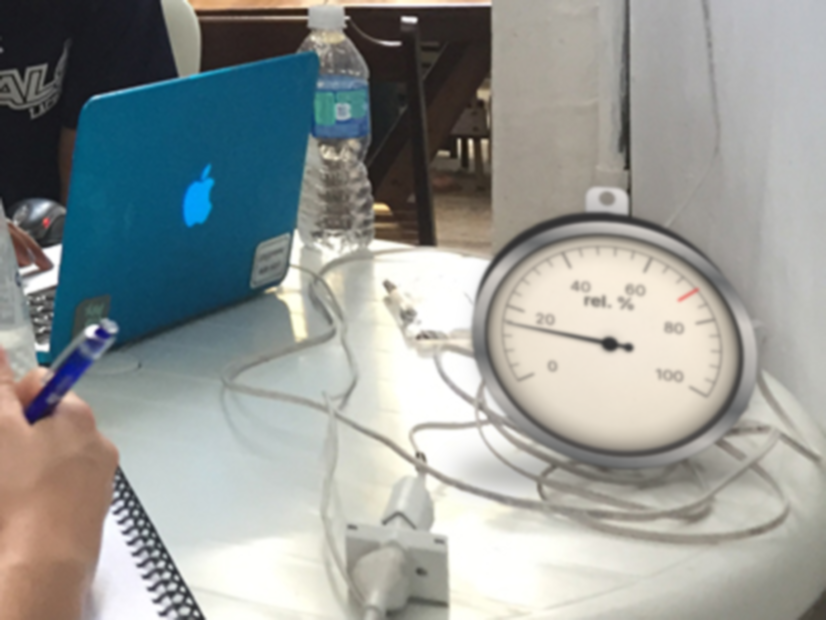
16 %
